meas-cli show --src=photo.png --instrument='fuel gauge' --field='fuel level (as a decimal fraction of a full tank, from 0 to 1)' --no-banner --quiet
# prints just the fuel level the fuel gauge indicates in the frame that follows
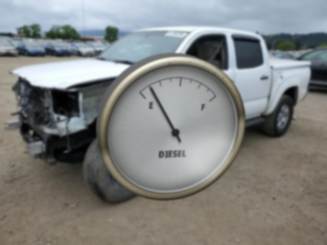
0.125
